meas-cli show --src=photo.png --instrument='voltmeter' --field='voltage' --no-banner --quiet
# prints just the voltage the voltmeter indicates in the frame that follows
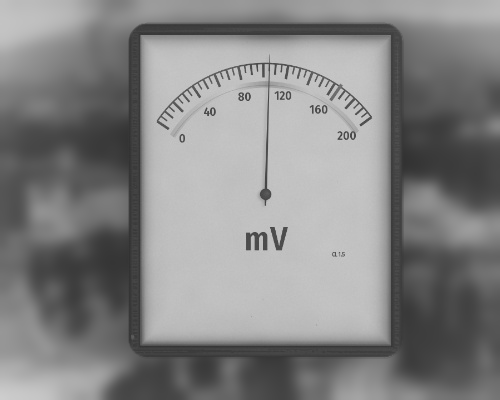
105 mV
